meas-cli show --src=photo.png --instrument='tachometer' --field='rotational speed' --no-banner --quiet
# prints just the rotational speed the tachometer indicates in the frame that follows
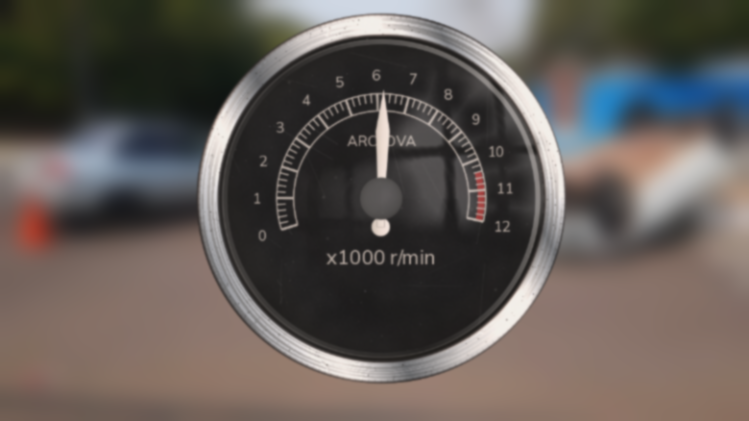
6200 rpm
